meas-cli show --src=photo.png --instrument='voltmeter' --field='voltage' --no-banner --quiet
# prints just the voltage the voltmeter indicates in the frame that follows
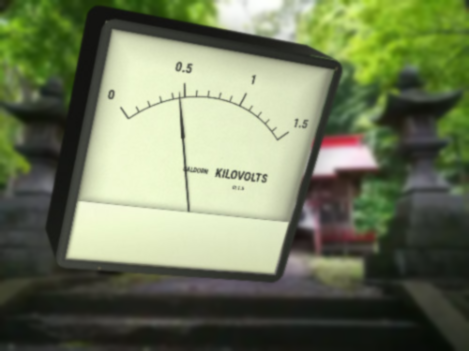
0.45 kV
